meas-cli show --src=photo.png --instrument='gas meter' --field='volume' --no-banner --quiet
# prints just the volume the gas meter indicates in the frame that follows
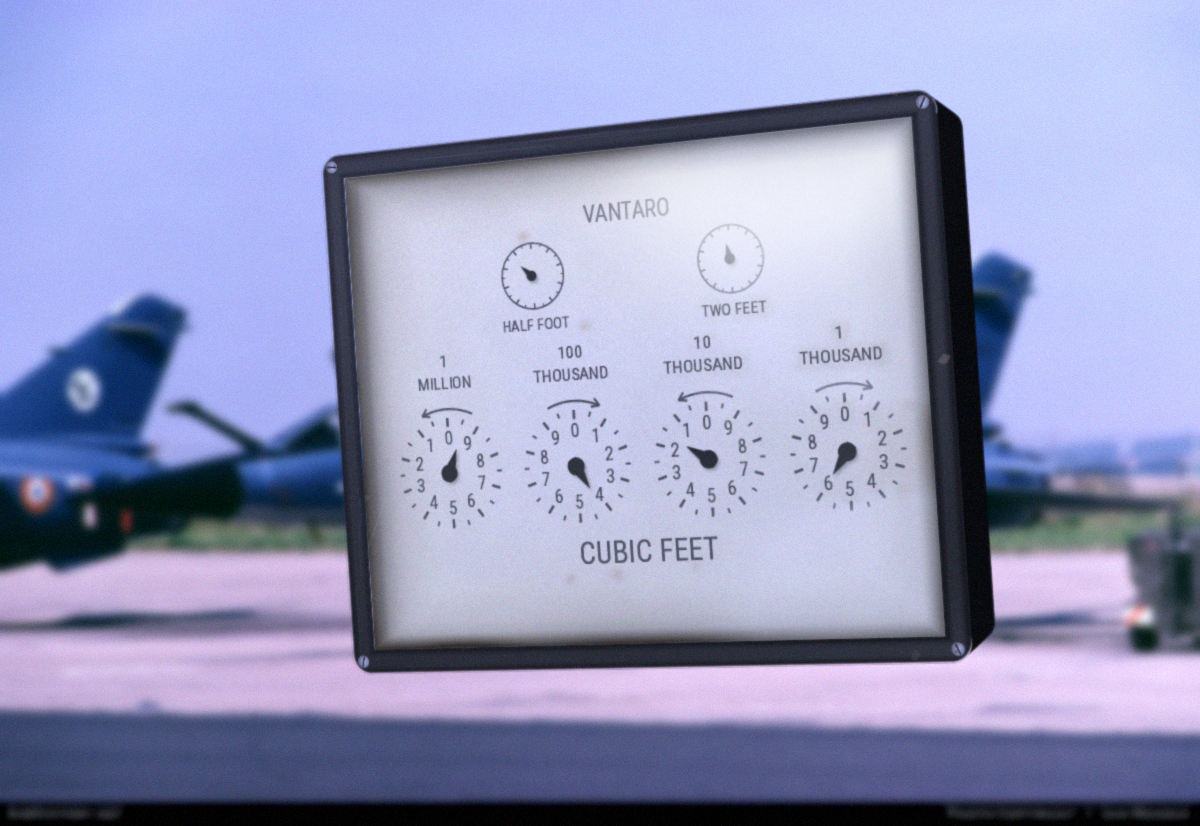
941600 ft³
